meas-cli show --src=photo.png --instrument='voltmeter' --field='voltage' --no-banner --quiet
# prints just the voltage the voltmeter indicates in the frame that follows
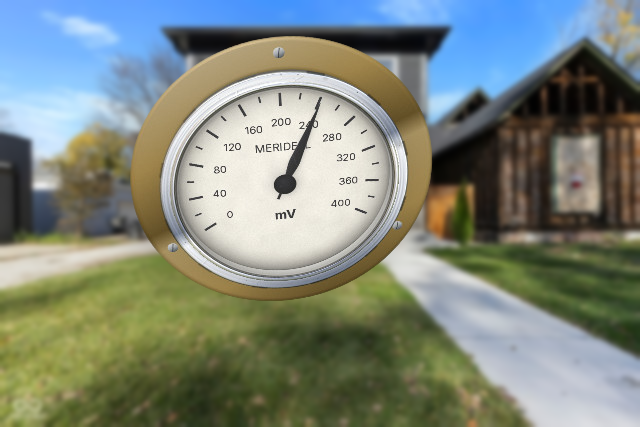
240 mV
